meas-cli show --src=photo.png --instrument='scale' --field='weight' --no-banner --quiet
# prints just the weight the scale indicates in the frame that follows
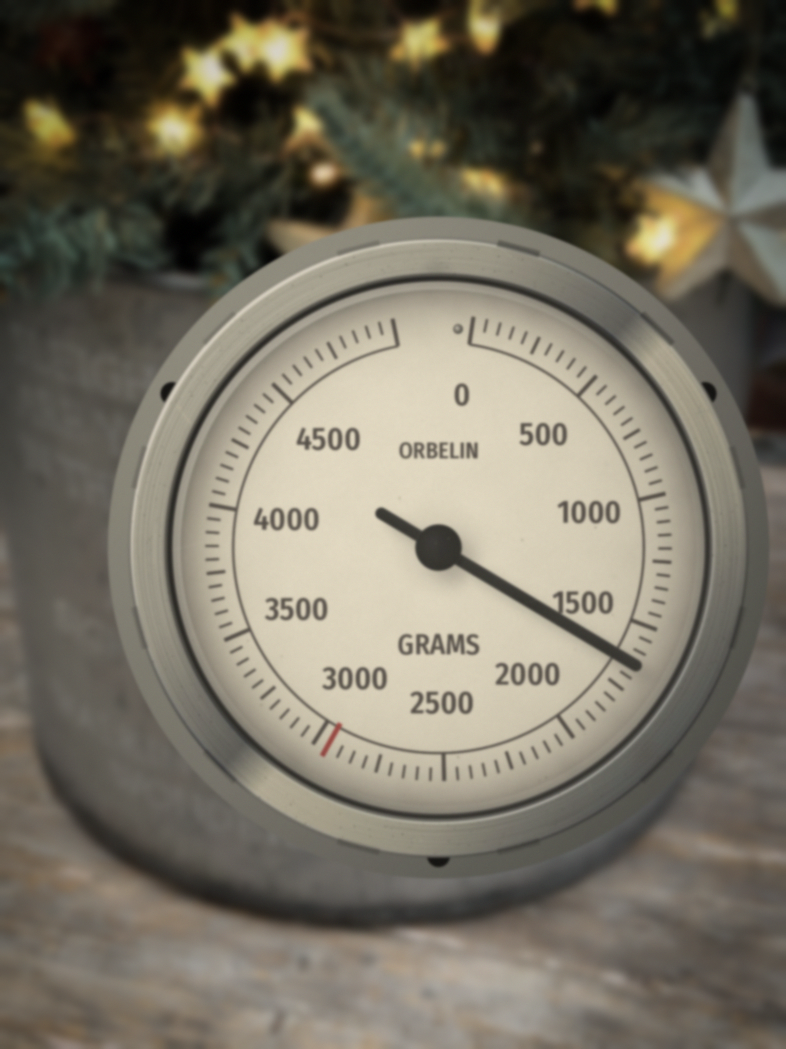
1650 g
